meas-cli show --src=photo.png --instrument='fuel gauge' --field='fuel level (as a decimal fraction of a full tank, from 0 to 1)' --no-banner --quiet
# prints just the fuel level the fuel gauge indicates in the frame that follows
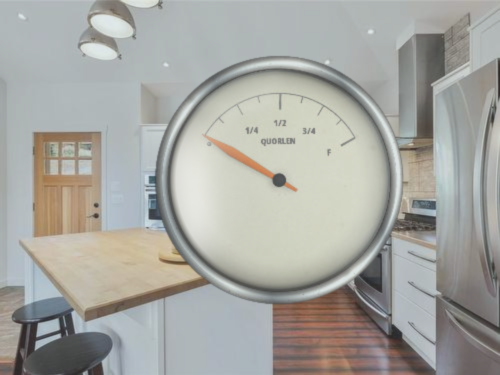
0
